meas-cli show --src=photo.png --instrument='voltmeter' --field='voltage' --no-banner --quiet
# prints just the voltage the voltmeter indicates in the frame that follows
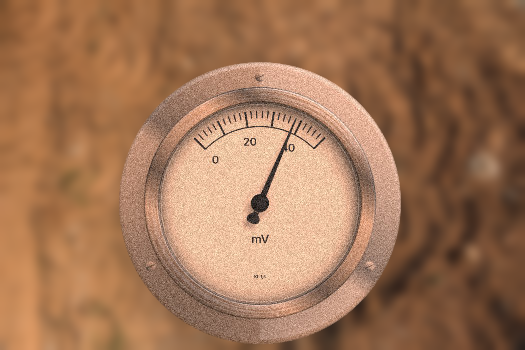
38 mV
